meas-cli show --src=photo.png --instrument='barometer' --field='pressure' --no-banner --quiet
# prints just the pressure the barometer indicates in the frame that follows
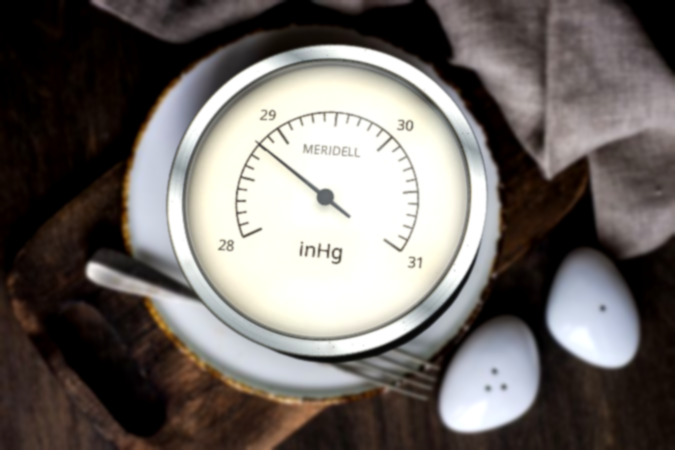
28.8 inHg
